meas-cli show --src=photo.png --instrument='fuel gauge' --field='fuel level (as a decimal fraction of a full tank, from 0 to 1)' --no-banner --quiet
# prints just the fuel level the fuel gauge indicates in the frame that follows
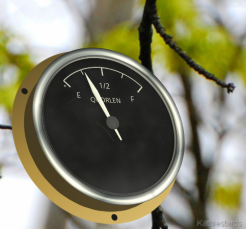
0.25
